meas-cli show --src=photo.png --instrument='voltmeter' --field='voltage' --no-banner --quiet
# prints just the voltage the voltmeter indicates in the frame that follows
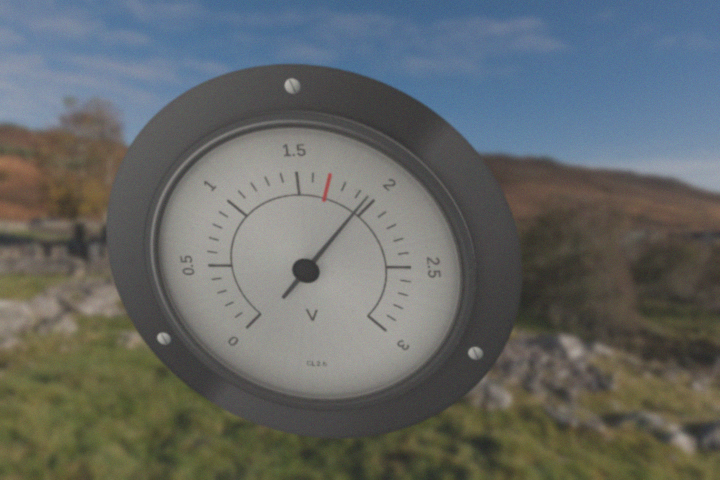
1.95 V
